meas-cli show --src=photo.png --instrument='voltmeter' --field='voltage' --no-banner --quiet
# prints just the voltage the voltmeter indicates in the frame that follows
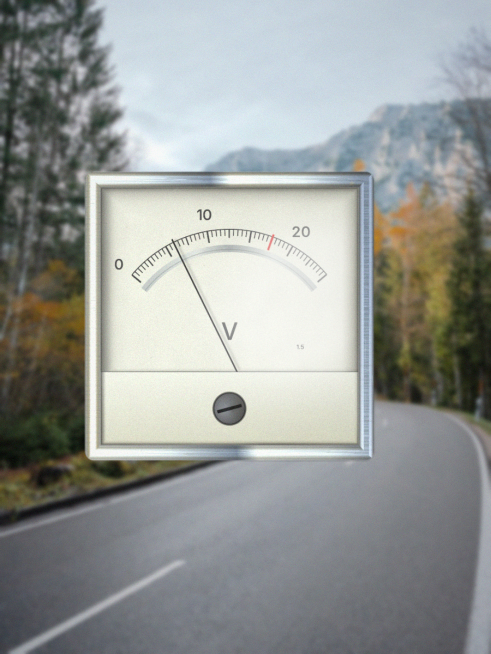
6 V
